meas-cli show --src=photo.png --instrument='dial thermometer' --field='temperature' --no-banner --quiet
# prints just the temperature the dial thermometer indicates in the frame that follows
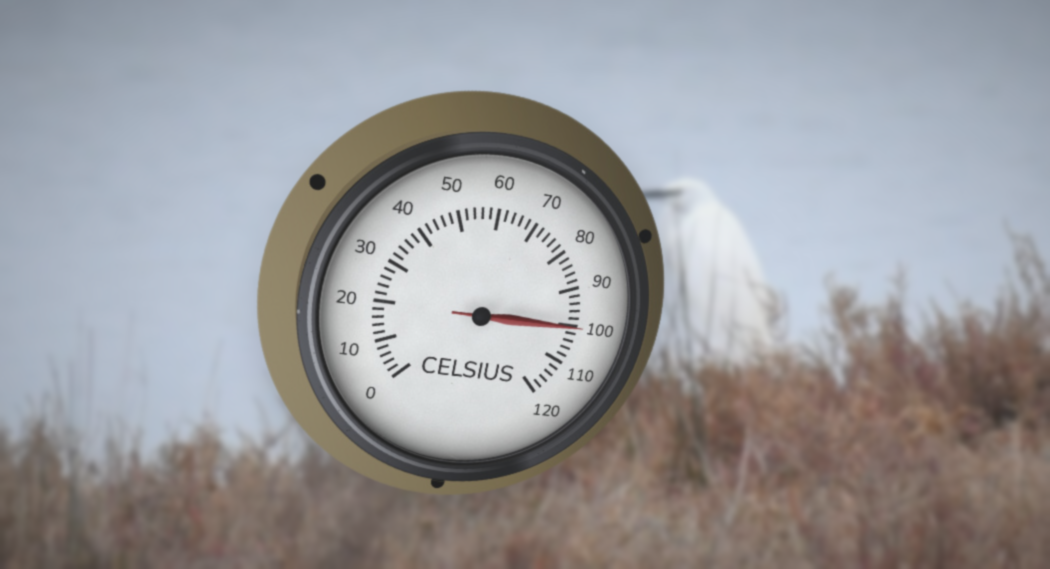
100 °C
